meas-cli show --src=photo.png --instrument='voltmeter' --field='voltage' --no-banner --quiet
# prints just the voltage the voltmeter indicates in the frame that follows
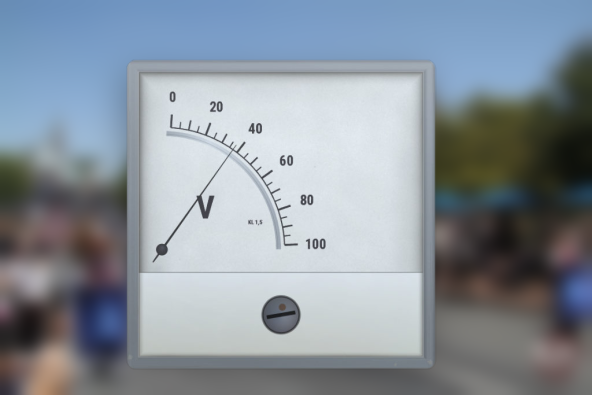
37.5 V
